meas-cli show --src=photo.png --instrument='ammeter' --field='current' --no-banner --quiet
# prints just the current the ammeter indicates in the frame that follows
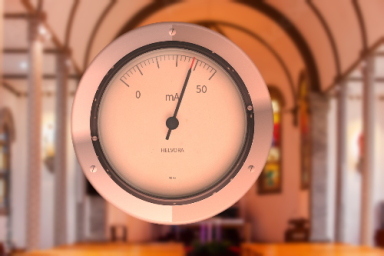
38 mA
